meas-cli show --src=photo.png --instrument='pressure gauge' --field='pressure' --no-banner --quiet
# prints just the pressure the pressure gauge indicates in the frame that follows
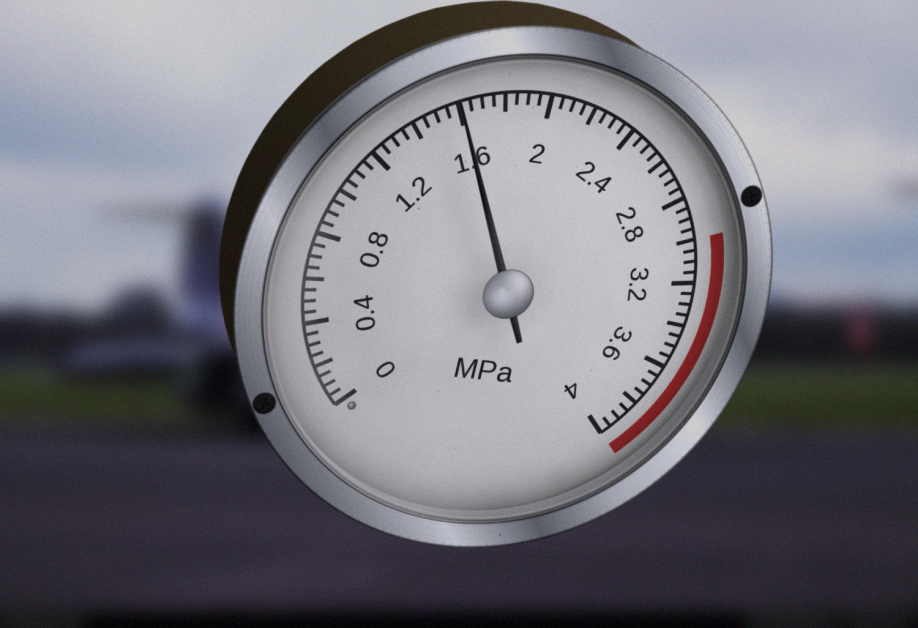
1.6 MPa
